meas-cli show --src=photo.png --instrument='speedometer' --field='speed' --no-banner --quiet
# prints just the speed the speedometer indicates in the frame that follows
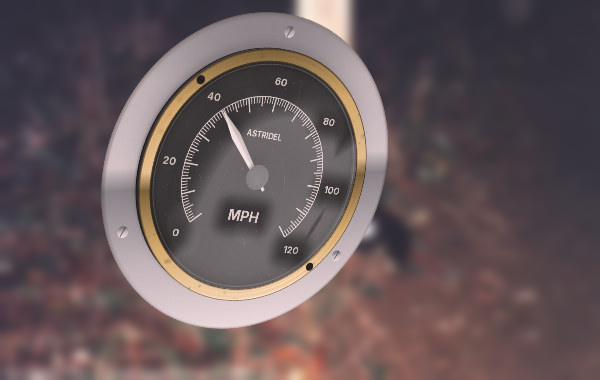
40 mph
